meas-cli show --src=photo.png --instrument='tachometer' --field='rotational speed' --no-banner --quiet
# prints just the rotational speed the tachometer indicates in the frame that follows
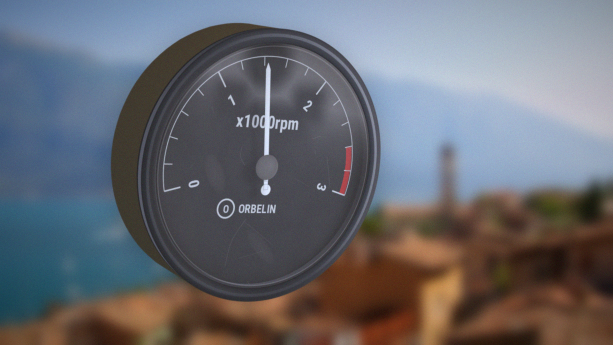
1400 rpm
